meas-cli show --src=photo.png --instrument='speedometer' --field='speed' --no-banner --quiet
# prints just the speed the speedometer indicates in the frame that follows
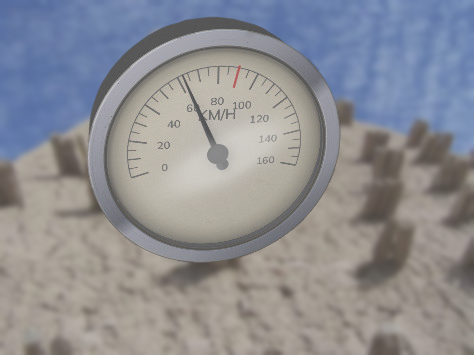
62.5 km/h
